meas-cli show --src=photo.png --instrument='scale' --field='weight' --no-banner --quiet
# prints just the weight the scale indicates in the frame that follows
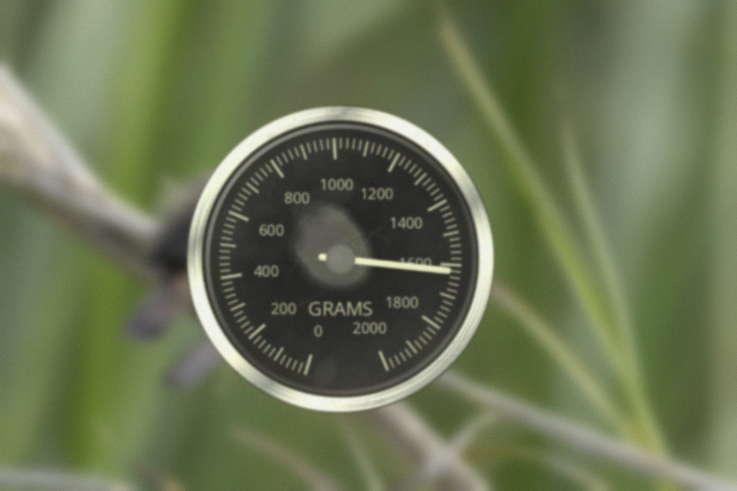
1620 g
